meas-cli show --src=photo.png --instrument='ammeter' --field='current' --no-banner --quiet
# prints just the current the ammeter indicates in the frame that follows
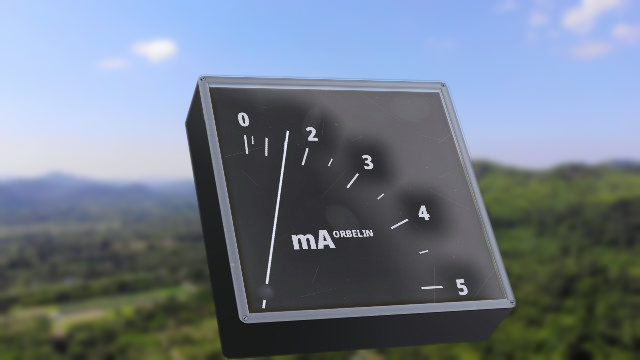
1.5 mA
